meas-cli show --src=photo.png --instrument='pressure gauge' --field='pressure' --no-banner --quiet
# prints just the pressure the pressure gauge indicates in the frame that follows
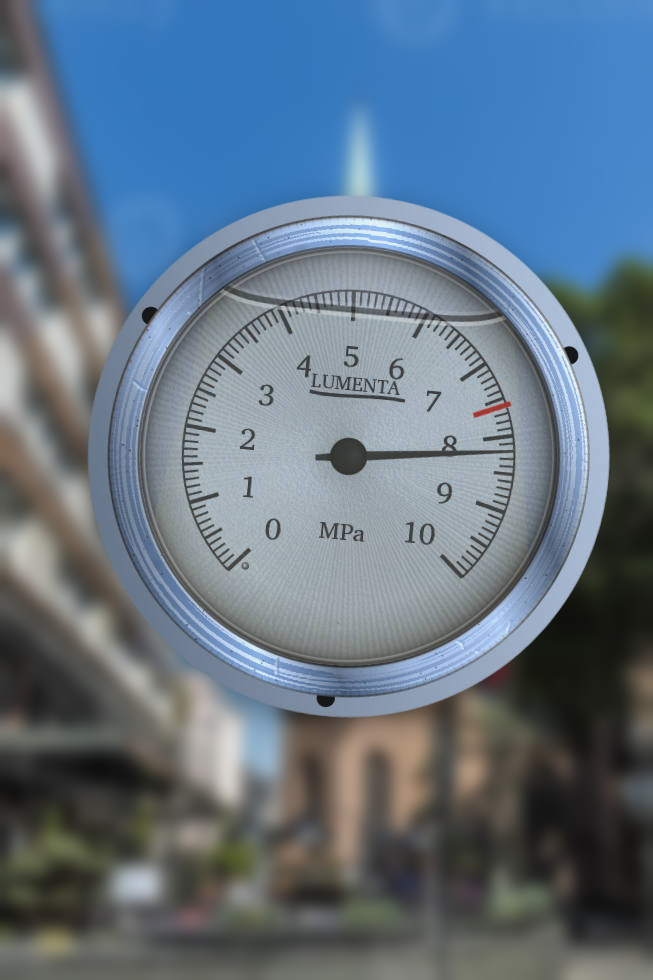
8.2 MPa
